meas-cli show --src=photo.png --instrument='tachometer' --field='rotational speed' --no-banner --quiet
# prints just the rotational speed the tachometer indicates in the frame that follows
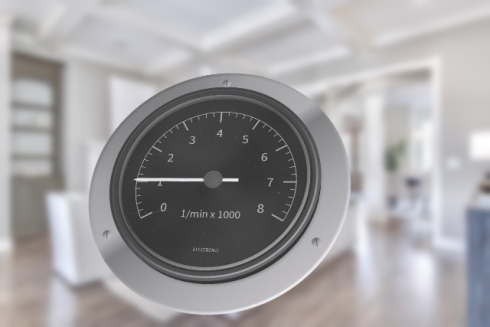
1000 rpm
